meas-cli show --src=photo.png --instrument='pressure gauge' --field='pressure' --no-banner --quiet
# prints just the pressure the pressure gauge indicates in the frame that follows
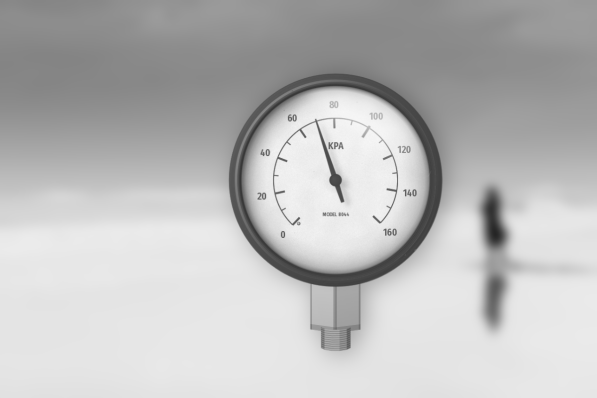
70 kPa
